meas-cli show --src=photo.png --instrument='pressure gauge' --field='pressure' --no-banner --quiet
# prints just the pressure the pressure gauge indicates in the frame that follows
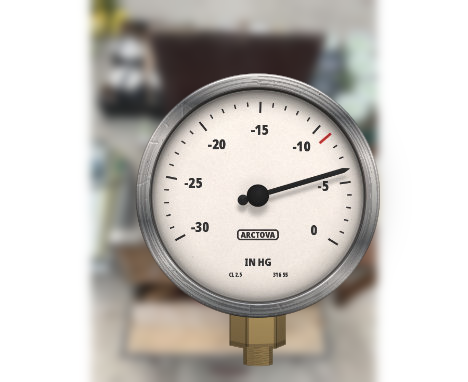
-6 inHg
